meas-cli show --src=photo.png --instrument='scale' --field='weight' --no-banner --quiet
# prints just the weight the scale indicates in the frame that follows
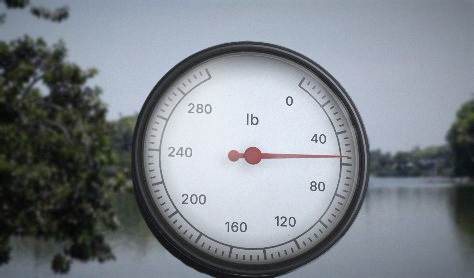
56 lb
